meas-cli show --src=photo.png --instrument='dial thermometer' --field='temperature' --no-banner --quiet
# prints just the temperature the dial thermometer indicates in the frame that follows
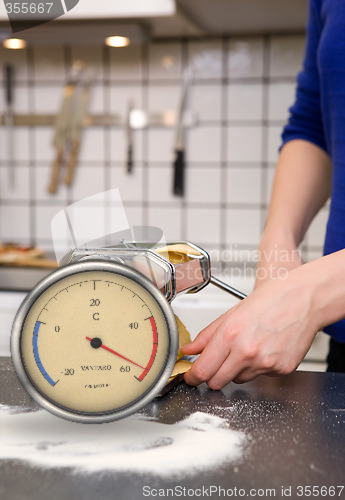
56 °C
